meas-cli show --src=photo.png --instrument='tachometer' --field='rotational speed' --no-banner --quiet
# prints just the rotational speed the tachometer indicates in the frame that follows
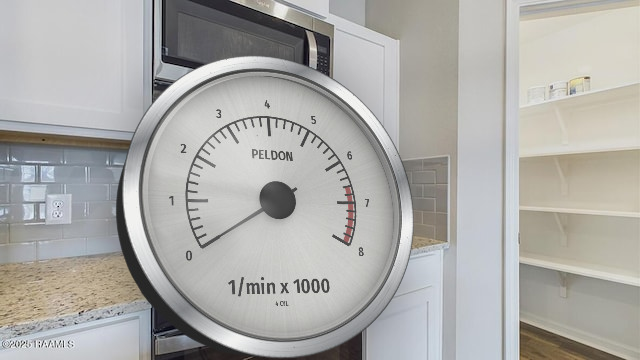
0 rpm
